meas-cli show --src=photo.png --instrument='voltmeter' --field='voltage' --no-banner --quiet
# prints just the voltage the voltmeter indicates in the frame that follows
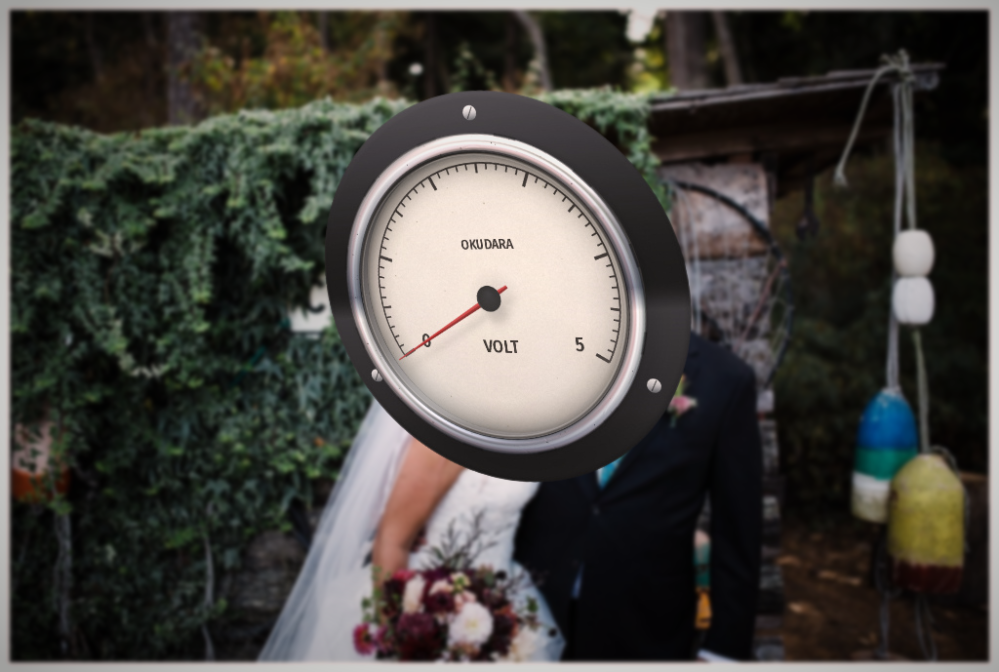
0 V
